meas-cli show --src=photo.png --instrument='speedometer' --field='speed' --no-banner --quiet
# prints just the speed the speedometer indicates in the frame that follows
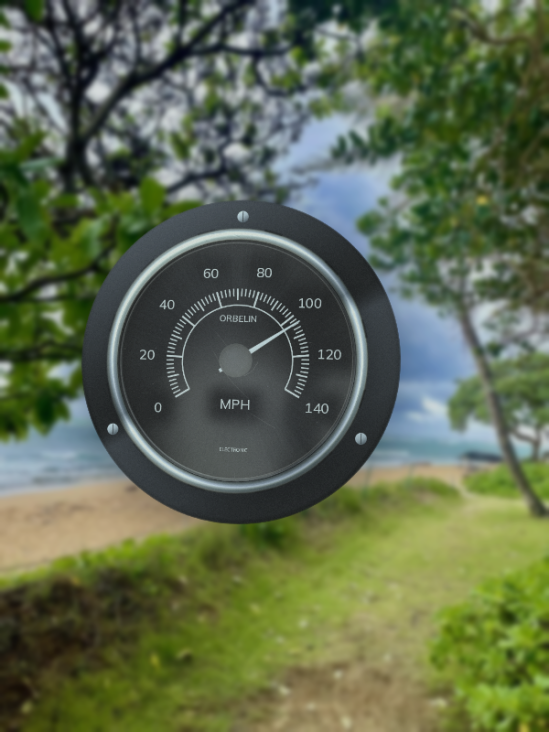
104 mph
